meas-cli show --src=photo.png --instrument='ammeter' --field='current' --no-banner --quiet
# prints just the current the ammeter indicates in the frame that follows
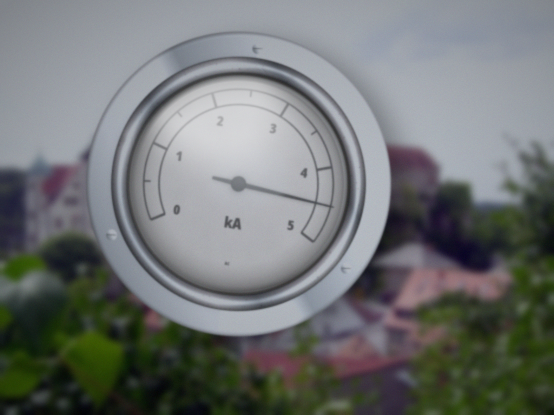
4.5 kA
